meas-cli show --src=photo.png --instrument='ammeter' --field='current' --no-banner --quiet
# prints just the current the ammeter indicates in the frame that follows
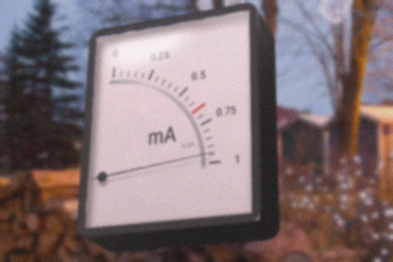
0.95 mA
